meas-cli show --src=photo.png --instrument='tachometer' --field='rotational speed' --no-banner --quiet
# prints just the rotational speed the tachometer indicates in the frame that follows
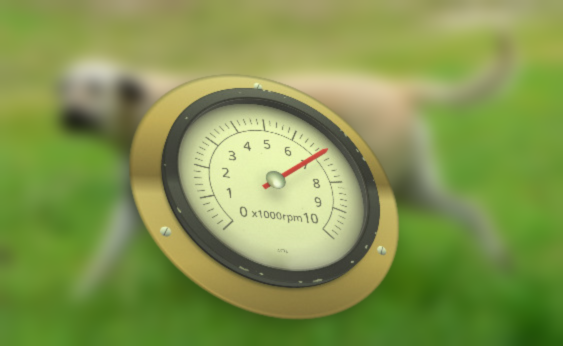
7000 rpm
